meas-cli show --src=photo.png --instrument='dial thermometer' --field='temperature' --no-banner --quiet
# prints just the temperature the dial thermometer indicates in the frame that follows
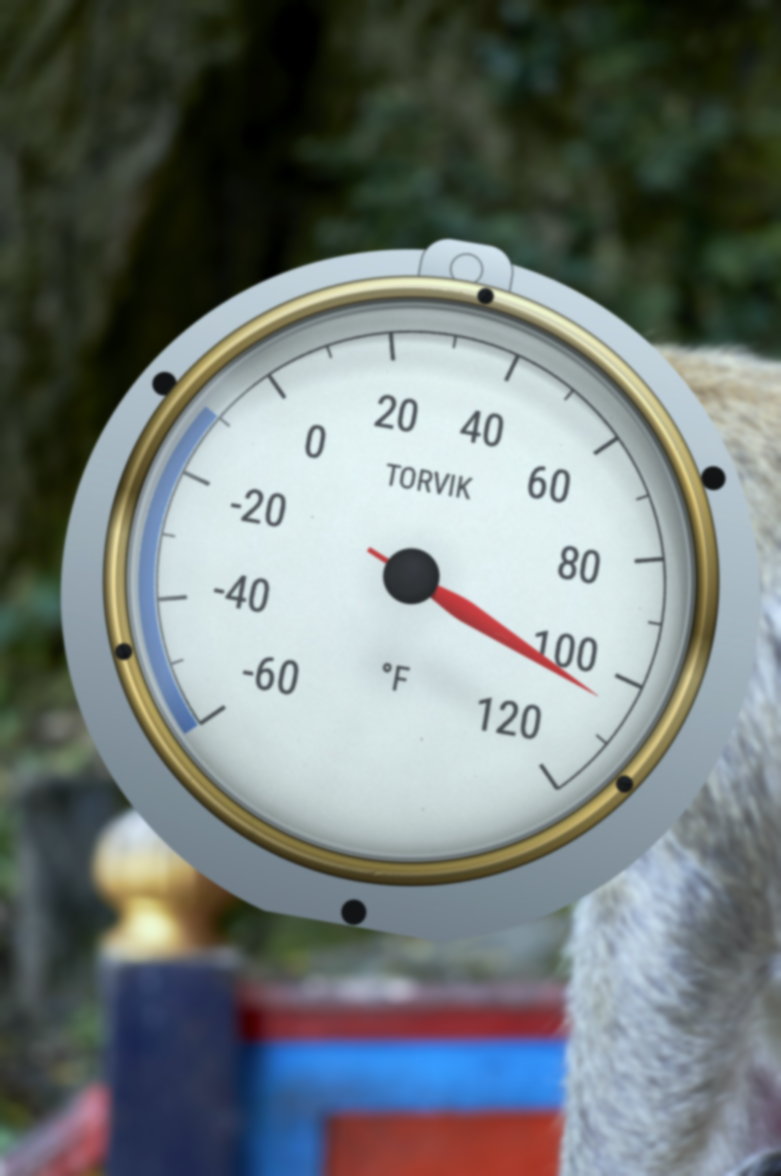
105 °F
